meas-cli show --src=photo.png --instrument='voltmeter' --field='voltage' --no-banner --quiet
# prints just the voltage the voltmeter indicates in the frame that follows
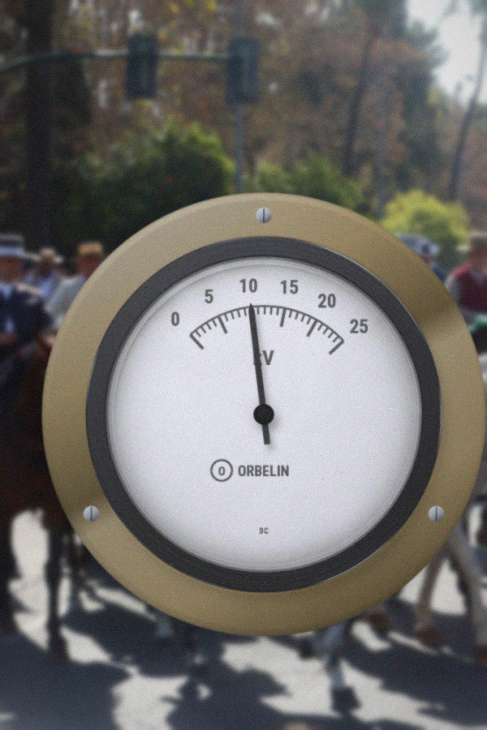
10 kV
